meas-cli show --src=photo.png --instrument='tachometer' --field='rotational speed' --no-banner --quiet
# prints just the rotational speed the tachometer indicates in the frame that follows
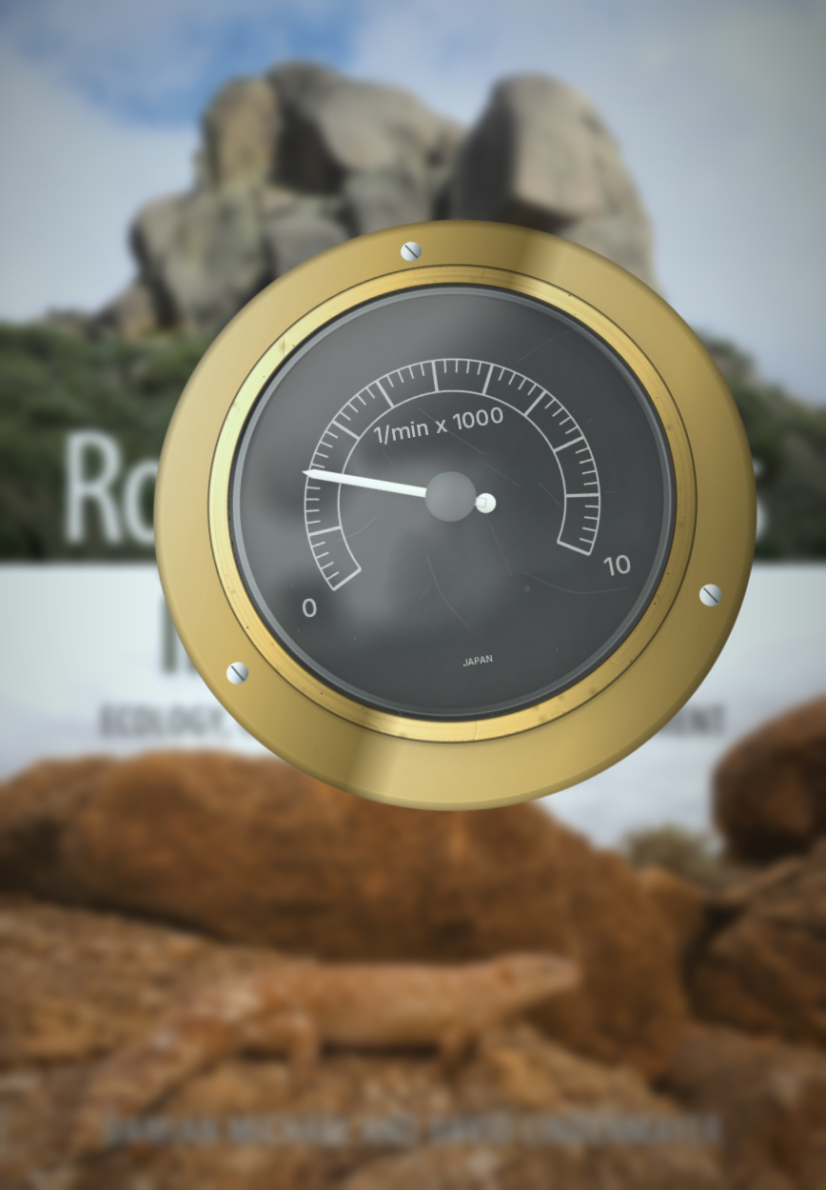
2000 rpm
